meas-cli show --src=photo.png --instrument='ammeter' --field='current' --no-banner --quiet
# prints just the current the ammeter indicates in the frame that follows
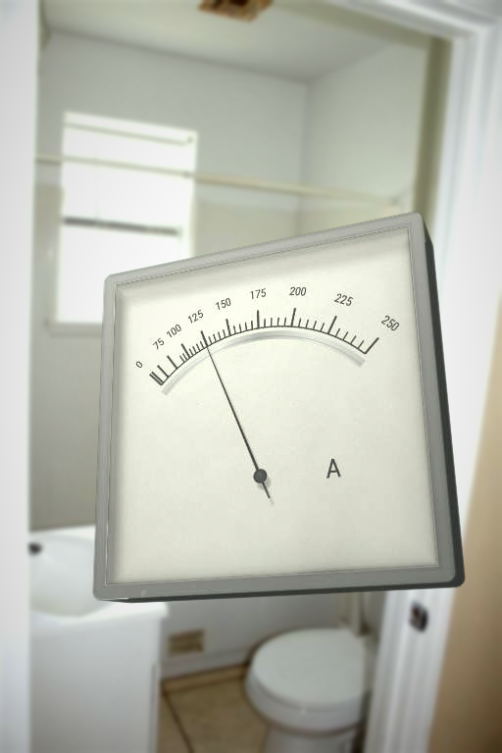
125 A
